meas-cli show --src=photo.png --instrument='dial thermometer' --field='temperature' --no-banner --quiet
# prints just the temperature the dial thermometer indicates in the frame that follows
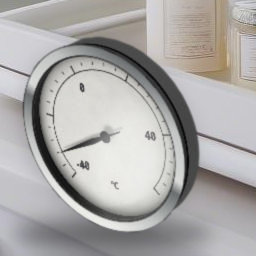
-32 °C
